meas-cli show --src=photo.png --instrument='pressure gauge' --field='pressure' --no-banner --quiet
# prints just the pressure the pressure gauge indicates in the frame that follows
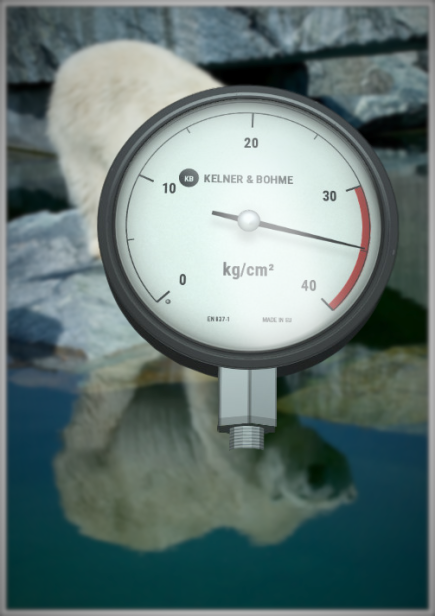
35 kg/cm²
